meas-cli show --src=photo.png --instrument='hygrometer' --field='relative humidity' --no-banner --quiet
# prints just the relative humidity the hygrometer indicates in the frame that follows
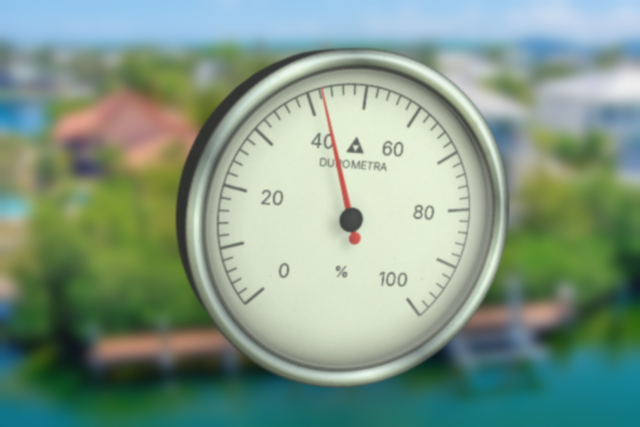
42 %
